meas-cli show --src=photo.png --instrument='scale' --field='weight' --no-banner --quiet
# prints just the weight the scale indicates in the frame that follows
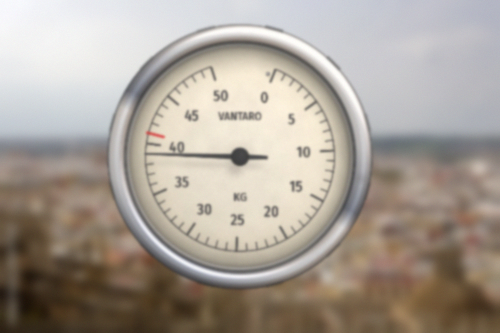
39 kg
